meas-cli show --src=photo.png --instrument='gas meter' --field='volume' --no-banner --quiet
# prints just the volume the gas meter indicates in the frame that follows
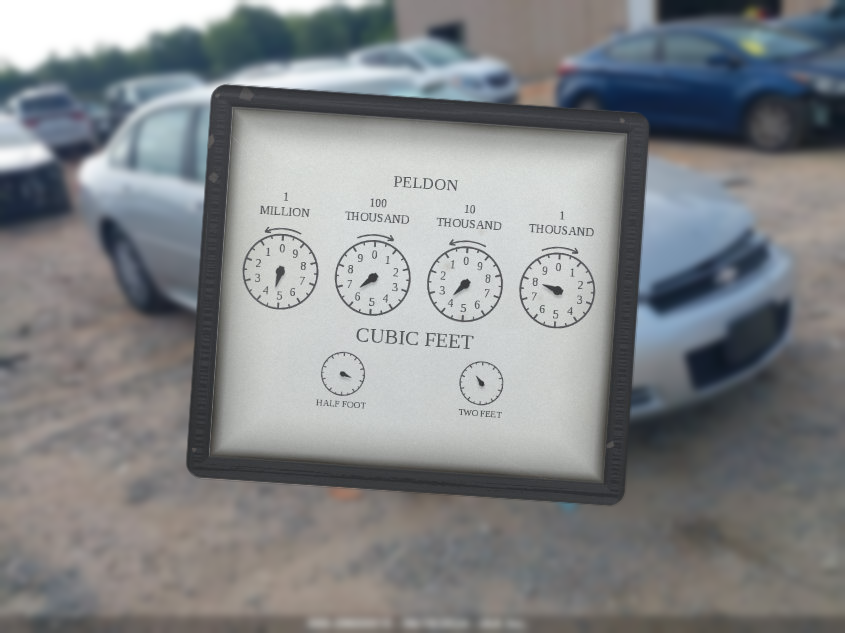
463800 ft³
